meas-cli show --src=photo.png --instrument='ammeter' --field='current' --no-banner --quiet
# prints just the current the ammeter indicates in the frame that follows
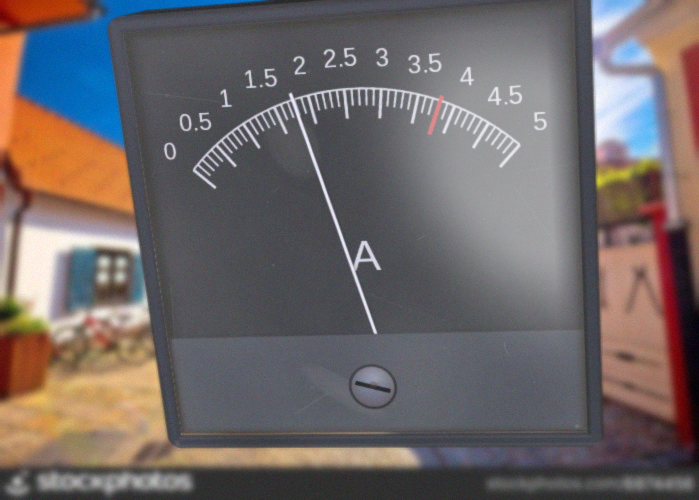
1.8 A
